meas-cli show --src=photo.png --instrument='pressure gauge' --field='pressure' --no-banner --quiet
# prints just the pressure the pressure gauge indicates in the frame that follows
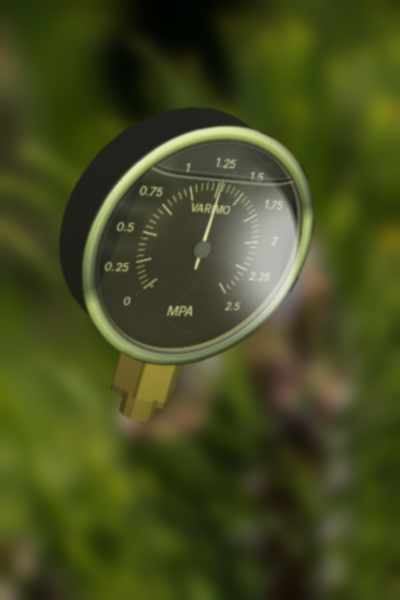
1.25 MPa
